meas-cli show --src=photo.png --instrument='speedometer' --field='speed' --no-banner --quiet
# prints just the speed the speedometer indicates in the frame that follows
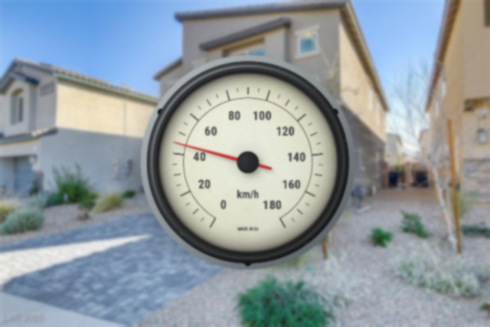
45 km/h
